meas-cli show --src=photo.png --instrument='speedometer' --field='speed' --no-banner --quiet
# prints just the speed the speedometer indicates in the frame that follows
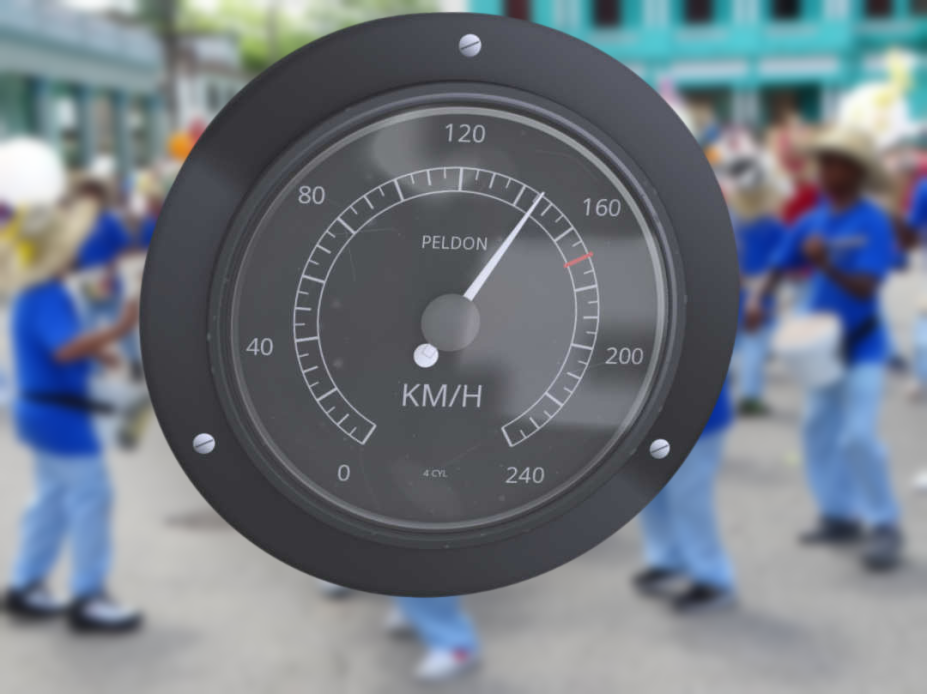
145 km/h
